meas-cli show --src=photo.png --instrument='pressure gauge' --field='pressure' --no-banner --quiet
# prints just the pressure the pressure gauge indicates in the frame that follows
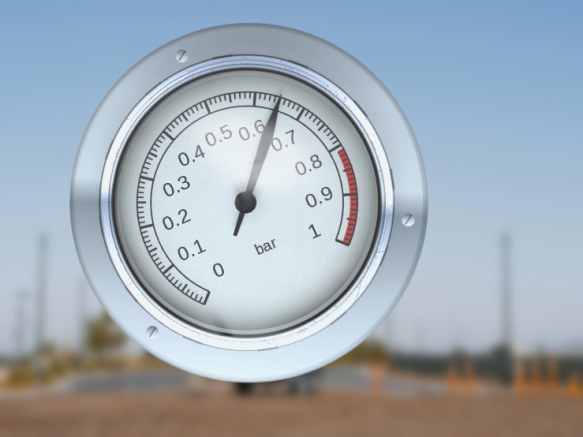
0.65 bar
